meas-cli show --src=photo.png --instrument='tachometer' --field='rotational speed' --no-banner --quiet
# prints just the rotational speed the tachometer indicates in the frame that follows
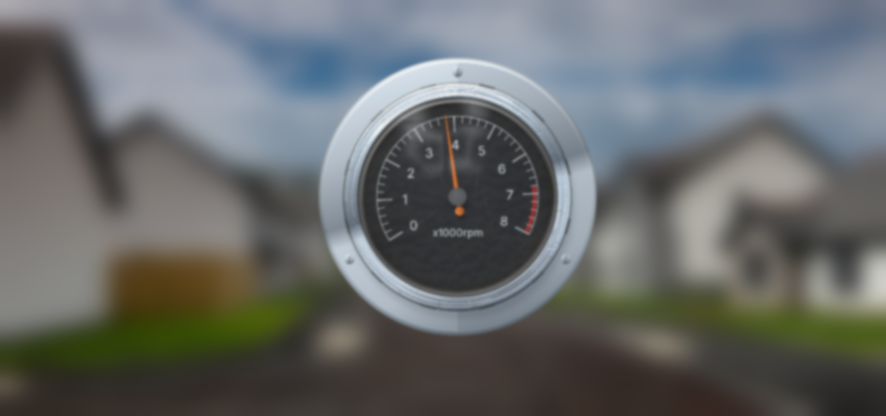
3800 rpm
